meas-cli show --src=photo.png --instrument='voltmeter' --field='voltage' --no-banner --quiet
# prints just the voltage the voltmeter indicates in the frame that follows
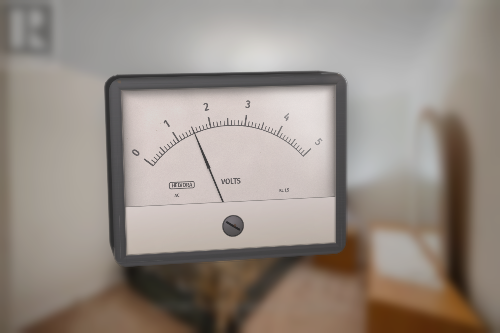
1.5 V
